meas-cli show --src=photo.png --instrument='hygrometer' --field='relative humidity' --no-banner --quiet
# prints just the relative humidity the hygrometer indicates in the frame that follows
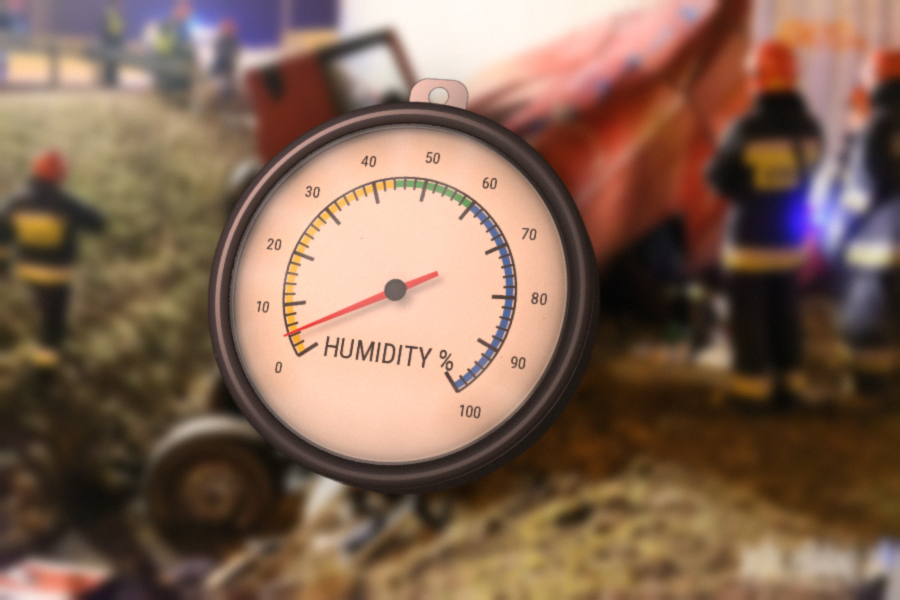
4 %
